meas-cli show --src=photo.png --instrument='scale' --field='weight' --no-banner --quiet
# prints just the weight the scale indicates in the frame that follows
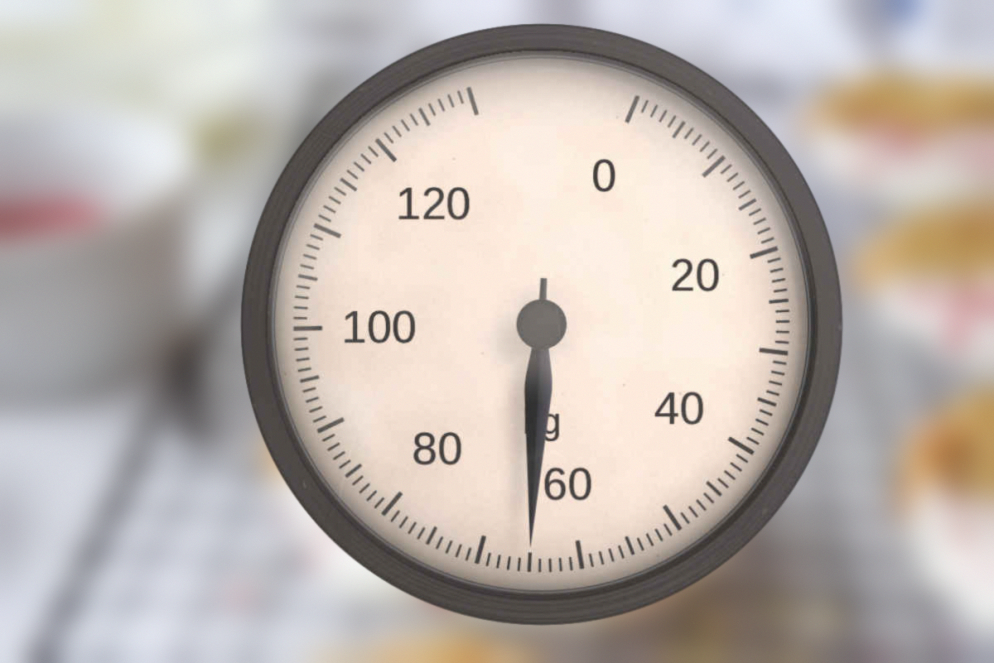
65 kg
